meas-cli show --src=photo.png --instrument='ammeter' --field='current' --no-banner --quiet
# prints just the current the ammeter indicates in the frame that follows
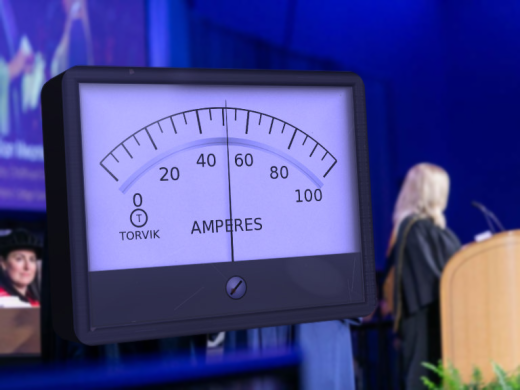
50 A
